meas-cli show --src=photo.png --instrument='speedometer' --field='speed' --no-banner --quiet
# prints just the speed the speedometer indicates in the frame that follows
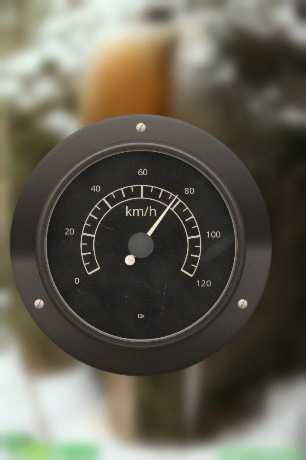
77.5 km/h
